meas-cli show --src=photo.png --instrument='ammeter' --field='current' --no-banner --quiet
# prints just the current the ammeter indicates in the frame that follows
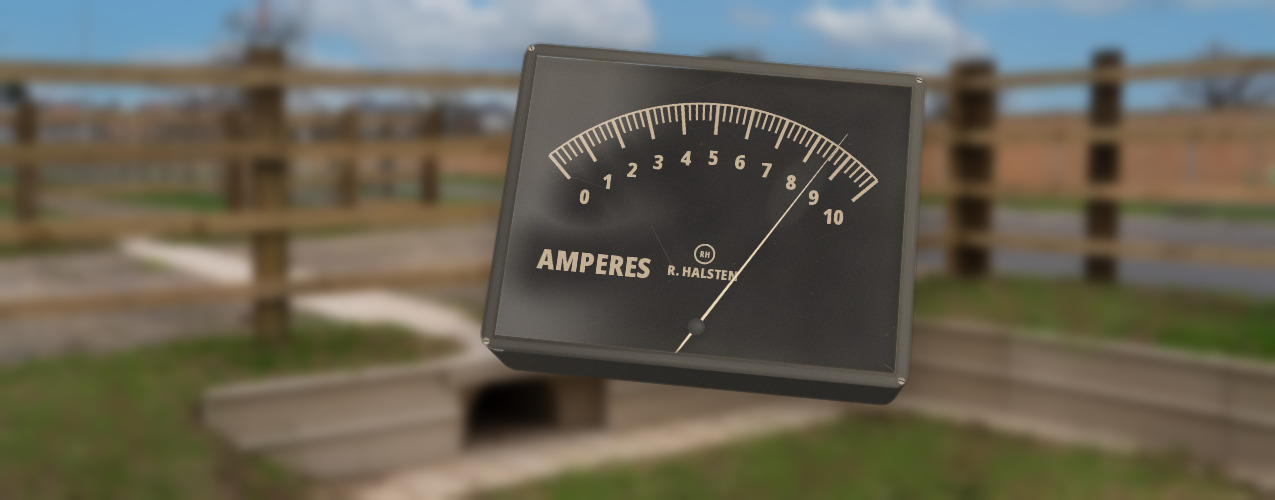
8.6 A
